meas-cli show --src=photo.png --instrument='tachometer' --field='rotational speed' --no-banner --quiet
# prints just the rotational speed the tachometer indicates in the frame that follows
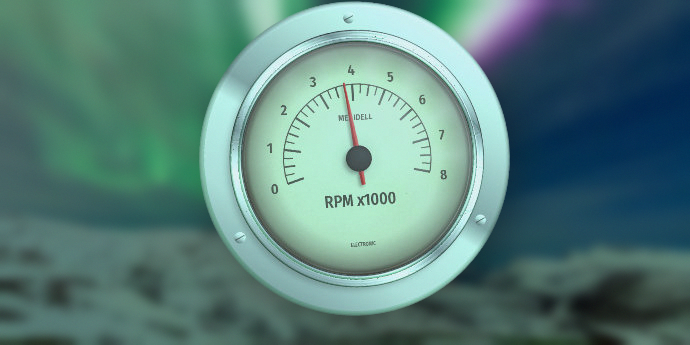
3750 rpm
